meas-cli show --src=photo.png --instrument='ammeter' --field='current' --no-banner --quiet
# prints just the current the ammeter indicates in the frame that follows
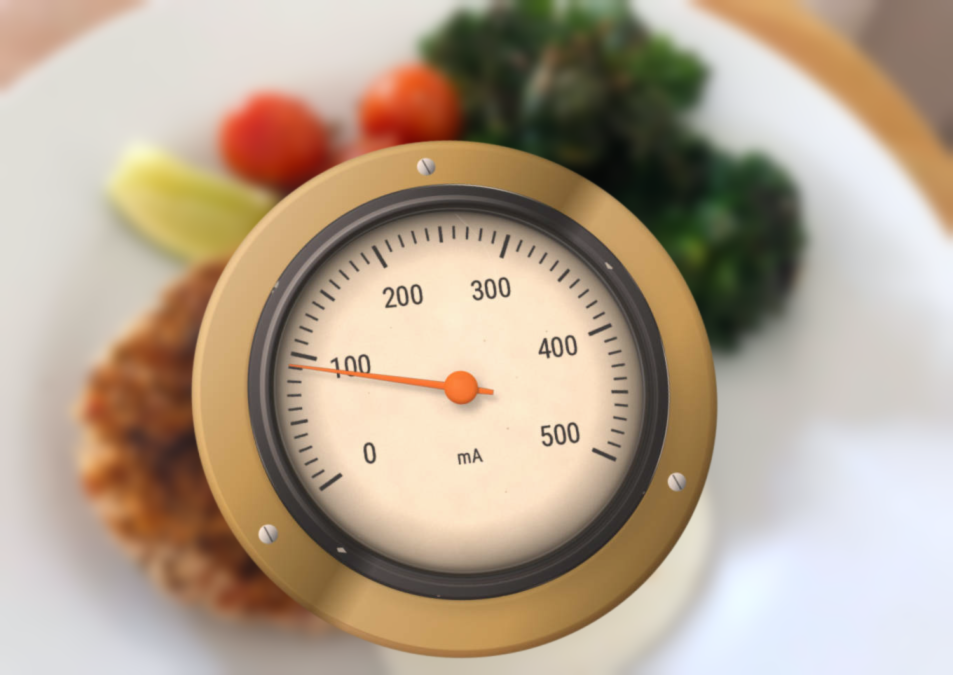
90 mA
